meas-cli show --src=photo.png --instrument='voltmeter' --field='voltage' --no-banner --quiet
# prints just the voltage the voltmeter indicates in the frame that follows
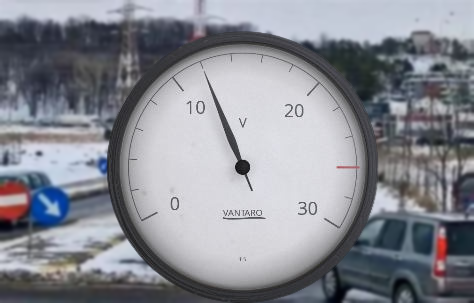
12 V
